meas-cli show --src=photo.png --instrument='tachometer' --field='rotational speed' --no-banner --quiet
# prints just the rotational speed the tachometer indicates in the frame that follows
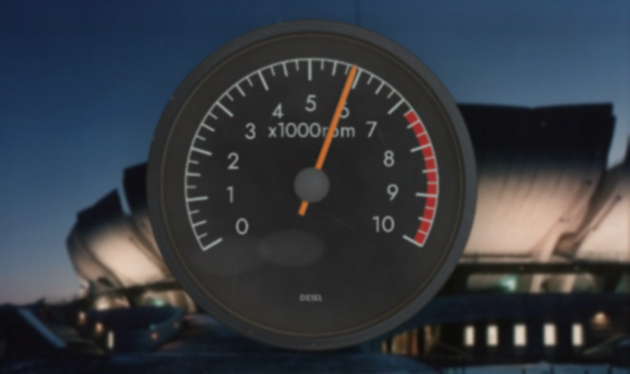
5875 rpm
